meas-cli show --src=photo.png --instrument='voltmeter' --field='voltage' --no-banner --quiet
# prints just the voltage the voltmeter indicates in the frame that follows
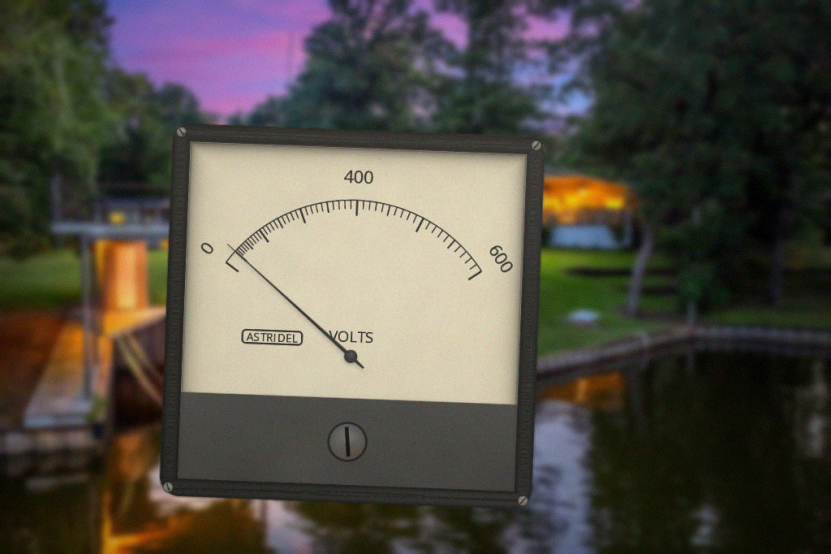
100 V
